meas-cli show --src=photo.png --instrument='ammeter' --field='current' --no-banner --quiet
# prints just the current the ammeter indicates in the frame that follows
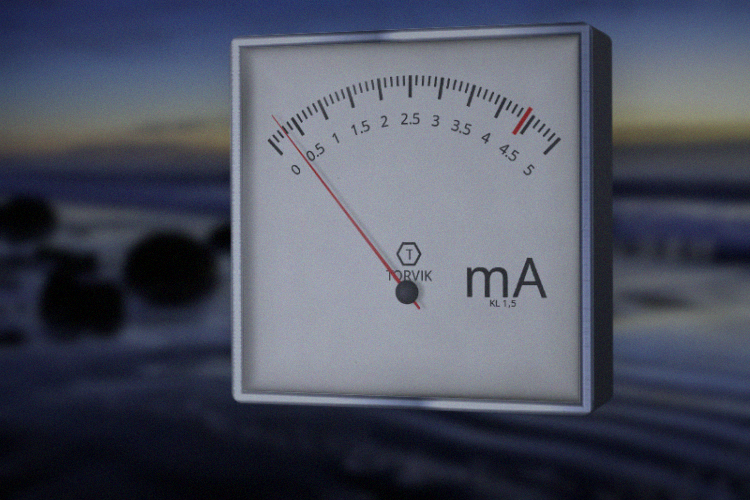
0.3 mA
